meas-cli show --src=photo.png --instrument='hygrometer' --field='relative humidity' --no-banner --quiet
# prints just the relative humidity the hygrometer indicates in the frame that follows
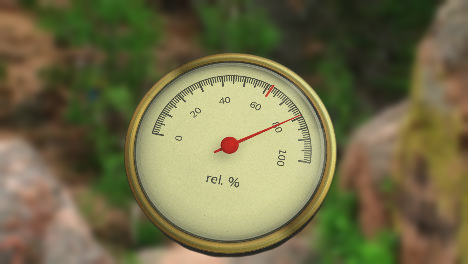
80 %
